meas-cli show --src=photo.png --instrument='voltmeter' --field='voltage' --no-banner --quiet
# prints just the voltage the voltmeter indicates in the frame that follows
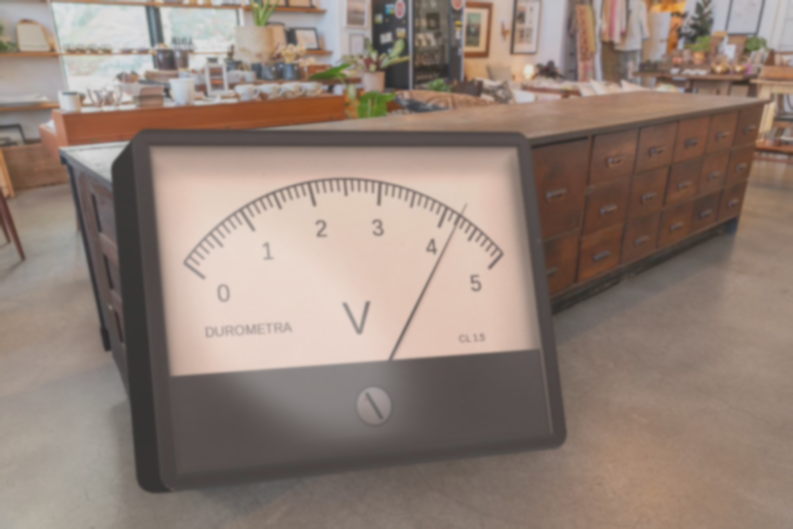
4.2 V
